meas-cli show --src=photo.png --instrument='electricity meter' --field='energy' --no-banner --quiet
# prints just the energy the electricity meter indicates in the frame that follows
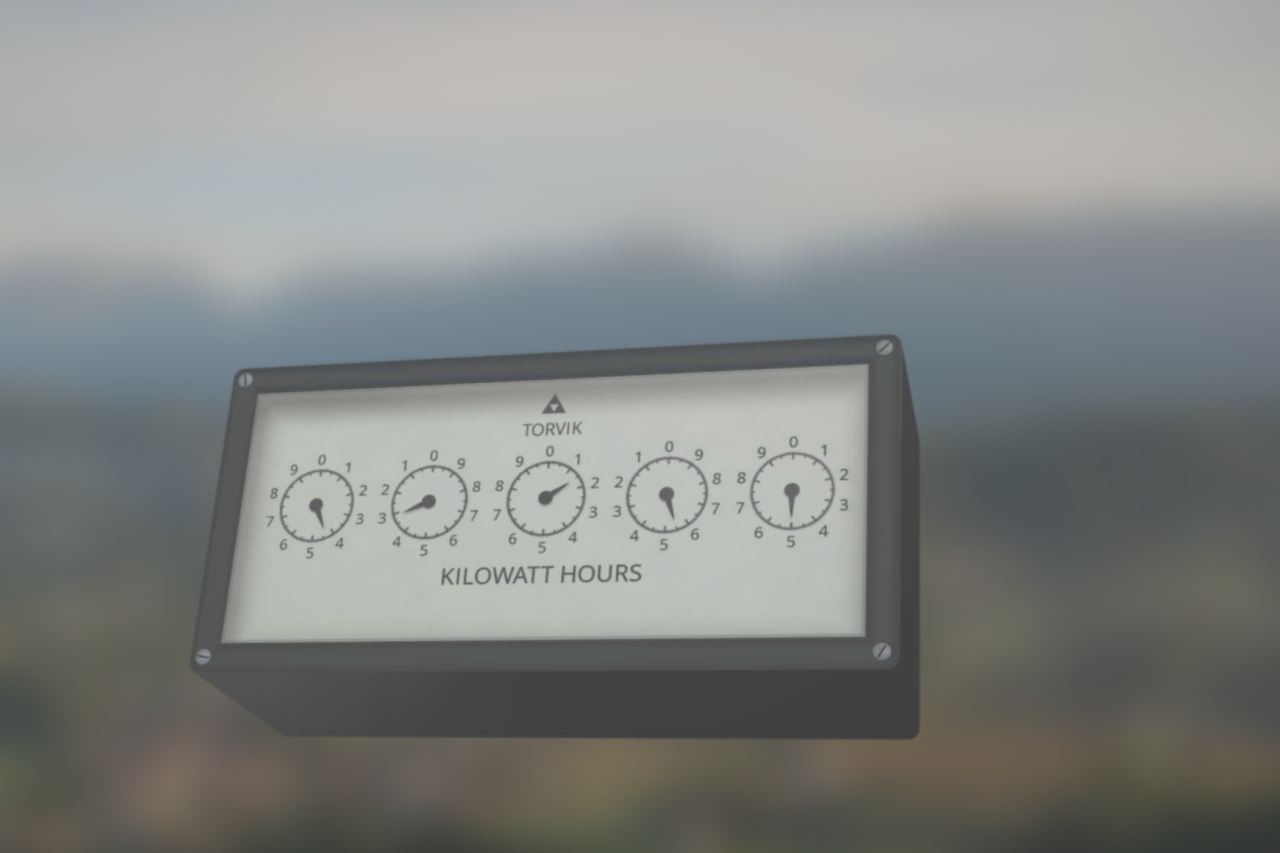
43155 kWh
